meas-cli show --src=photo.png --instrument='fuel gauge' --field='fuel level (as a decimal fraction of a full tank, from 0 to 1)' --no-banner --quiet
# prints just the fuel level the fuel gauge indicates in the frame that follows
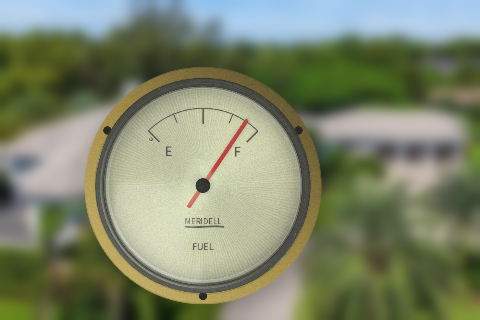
0.875
